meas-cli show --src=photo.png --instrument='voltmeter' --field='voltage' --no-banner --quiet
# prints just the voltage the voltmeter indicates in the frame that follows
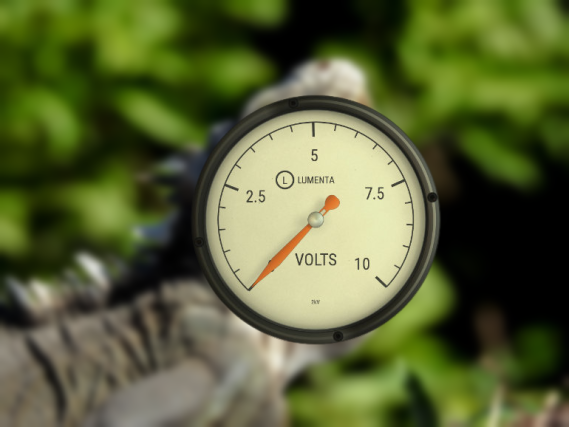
0 V
